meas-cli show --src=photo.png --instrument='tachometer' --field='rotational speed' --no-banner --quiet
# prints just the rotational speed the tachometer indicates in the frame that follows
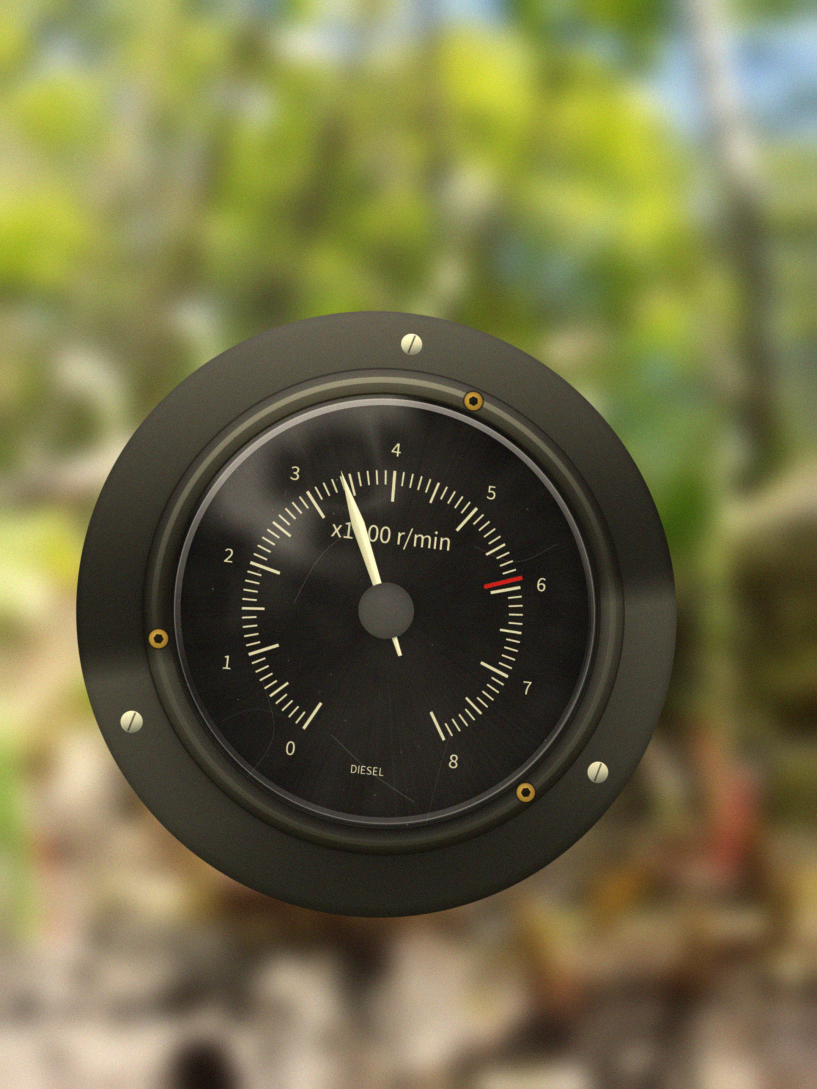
3400 rpm
